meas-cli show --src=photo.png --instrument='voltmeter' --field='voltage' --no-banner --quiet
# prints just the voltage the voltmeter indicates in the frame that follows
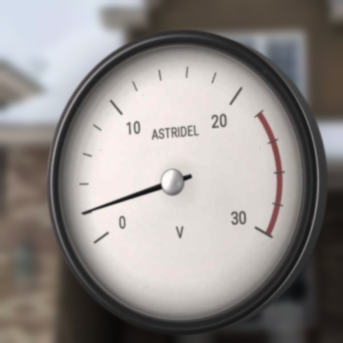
2 V
